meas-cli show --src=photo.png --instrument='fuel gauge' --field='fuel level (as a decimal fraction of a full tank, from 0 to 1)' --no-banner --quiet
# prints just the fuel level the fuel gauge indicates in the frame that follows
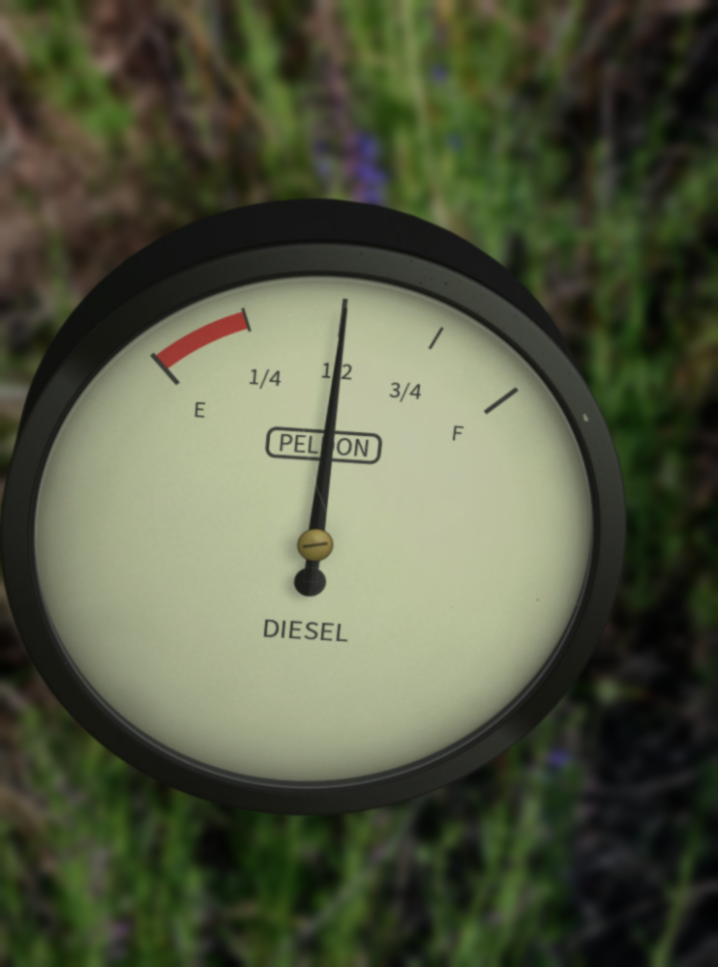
0.5
